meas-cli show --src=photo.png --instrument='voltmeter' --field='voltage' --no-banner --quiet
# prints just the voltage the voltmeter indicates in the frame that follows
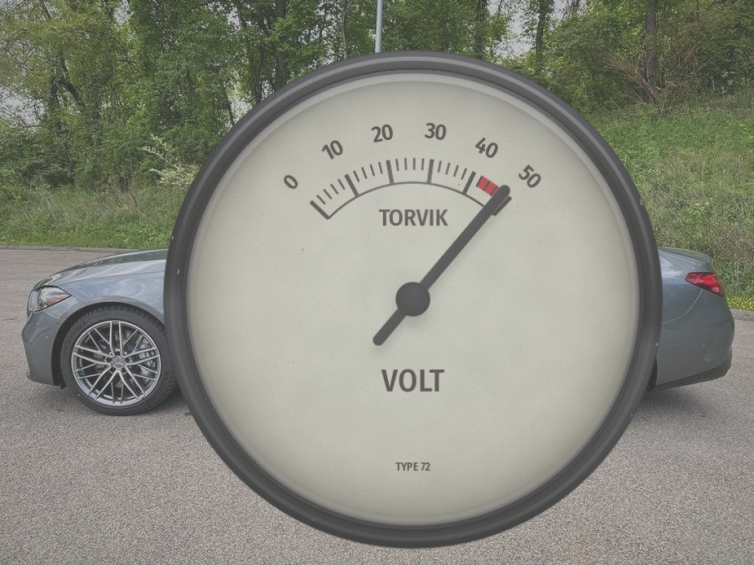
48 V
